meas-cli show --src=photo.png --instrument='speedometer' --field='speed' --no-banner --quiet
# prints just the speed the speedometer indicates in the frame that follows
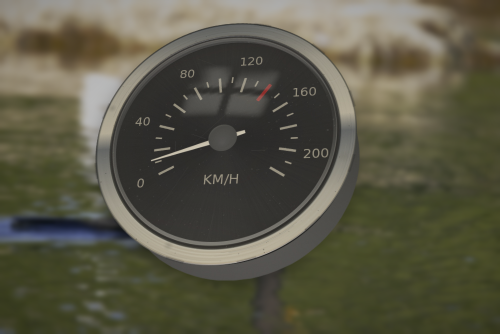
10 km/h
